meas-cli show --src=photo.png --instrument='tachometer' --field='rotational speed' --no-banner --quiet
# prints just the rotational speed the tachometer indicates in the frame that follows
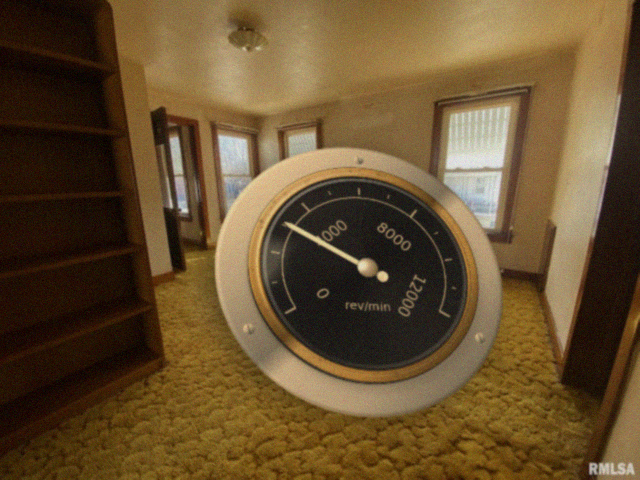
3000 rpm
